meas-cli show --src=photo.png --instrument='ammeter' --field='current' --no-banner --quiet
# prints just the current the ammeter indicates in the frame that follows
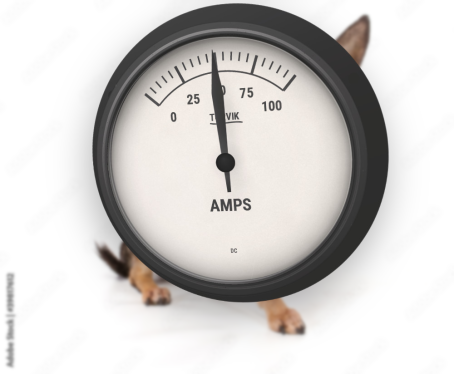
50 A
